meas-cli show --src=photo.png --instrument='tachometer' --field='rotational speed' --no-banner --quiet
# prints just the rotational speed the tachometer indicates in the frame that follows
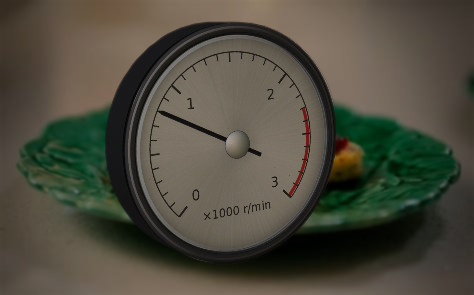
800 rpm
